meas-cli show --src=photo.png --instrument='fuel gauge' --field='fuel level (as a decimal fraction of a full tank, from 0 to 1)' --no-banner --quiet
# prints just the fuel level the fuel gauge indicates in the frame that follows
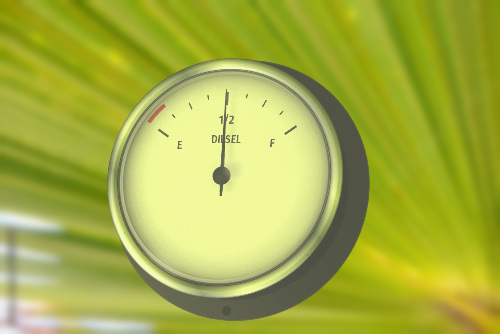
0.5
